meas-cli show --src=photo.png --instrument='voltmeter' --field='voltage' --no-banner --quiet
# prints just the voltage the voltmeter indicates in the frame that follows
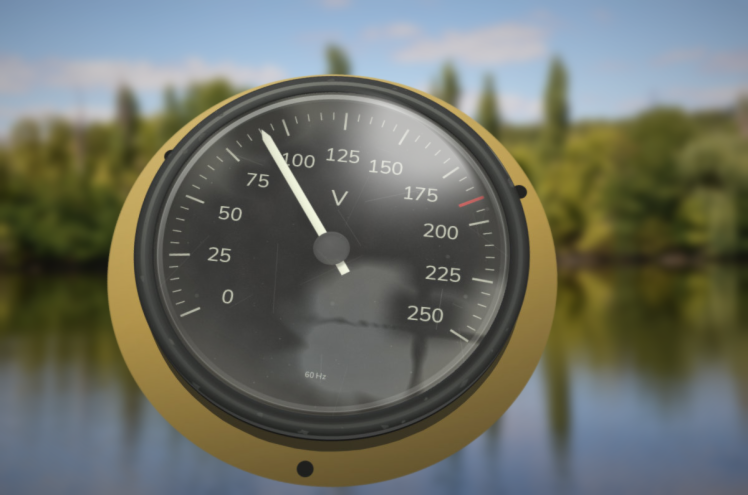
90 V
